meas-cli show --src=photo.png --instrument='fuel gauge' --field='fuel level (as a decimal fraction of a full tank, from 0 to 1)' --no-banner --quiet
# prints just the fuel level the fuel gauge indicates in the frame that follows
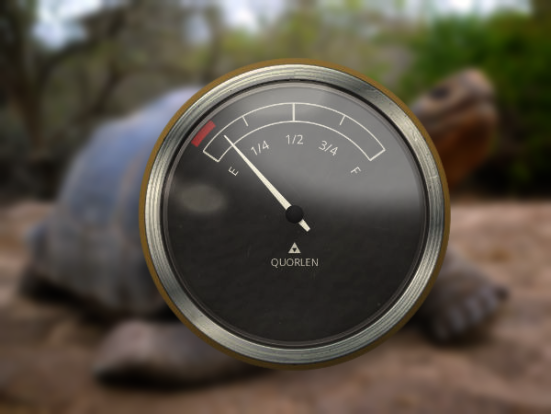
0.125
